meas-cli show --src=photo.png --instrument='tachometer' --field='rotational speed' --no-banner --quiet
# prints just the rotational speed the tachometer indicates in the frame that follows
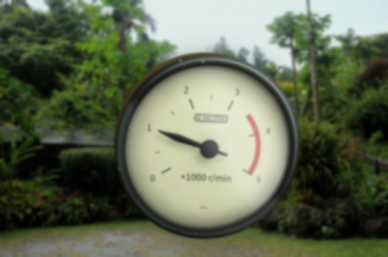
1000 rpm
